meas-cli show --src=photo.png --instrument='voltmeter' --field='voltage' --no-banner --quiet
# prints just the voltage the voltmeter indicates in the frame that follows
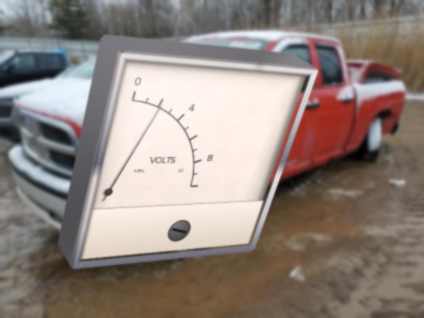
2 V
